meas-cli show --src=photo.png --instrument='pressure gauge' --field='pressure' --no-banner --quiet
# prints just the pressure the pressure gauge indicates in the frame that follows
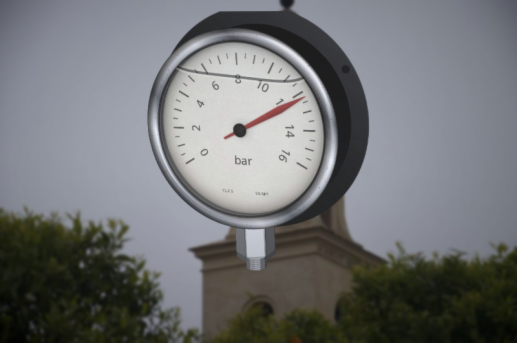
12.25 bar
